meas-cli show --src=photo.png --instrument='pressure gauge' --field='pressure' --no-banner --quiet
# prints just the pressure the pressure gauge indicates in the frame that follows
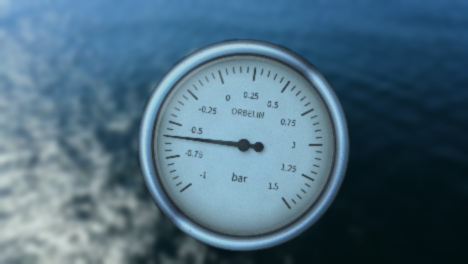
-0.6 bar
